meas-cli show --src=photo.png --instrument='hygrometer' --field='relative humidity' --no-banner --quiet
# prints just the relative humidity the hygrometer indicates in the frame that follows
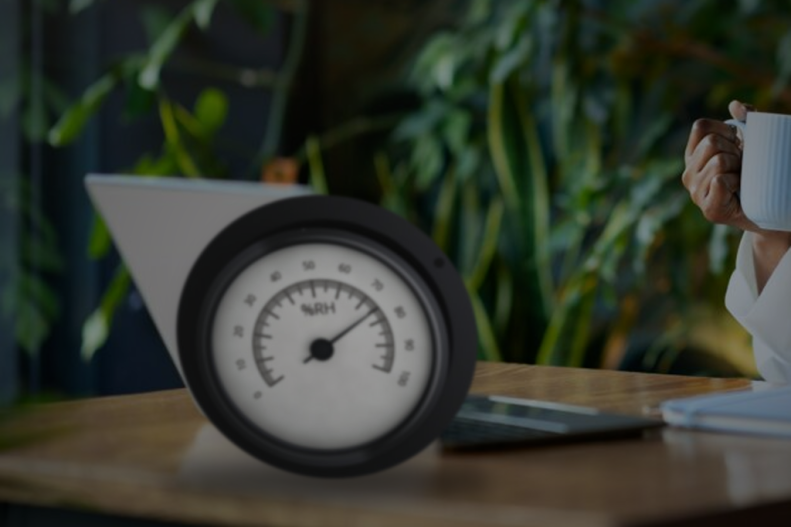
75 %
